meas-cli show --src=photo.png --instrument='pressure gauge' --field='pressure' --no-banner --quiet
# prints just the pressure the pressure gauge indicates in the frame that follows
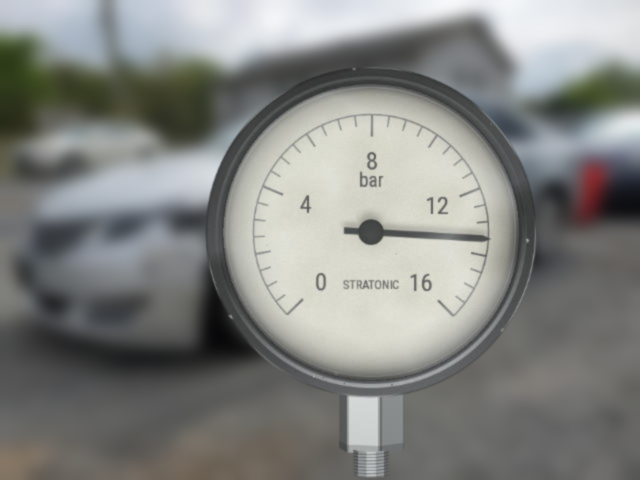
13.5 bar
